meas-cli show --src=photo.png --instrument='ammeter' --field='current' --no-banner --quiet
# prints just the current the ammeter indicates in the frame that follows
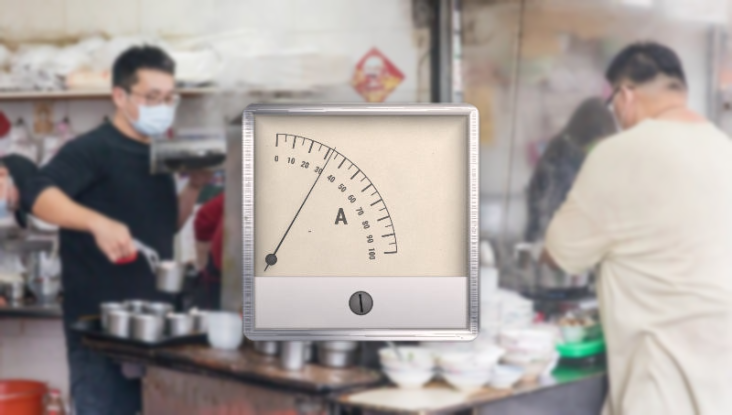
32.5 A
